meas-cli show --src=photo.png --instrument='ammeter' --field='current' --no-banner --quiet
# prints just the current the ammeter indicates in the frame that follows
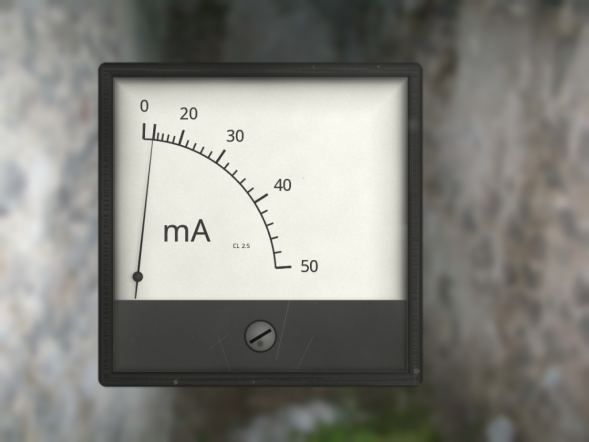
10 mA
